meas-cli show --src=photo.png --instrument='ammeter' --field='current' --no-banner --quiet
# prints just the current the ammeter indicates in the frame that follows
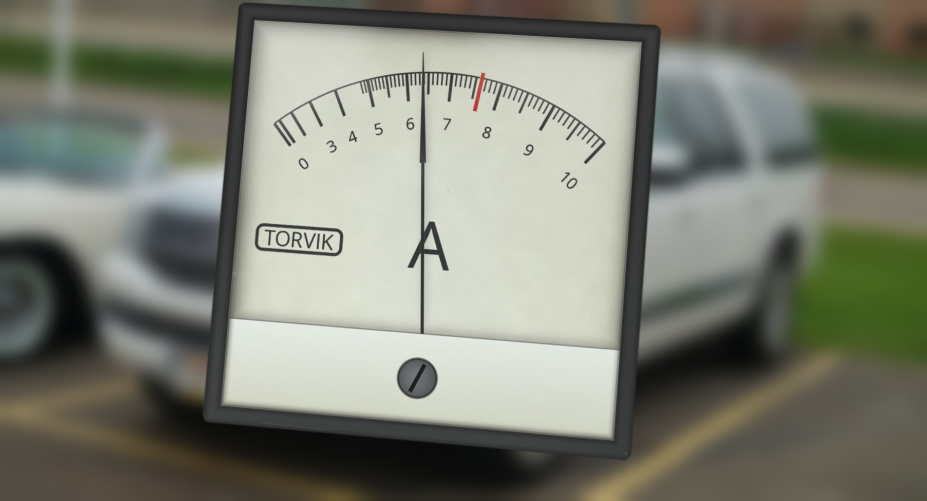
6.4 A
